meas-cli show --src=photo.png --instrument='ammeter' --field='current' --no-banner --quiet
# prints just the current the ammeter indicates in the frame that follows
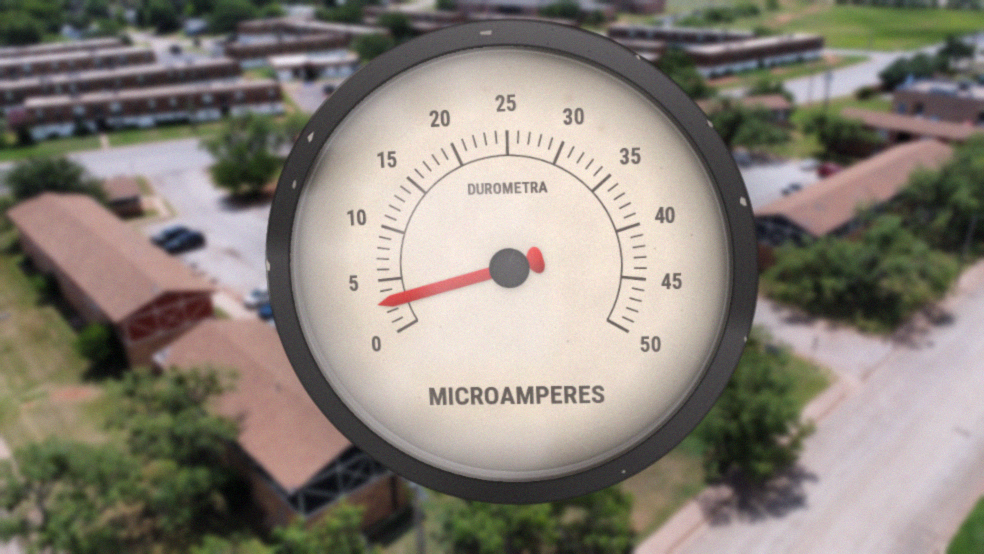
3 µA
